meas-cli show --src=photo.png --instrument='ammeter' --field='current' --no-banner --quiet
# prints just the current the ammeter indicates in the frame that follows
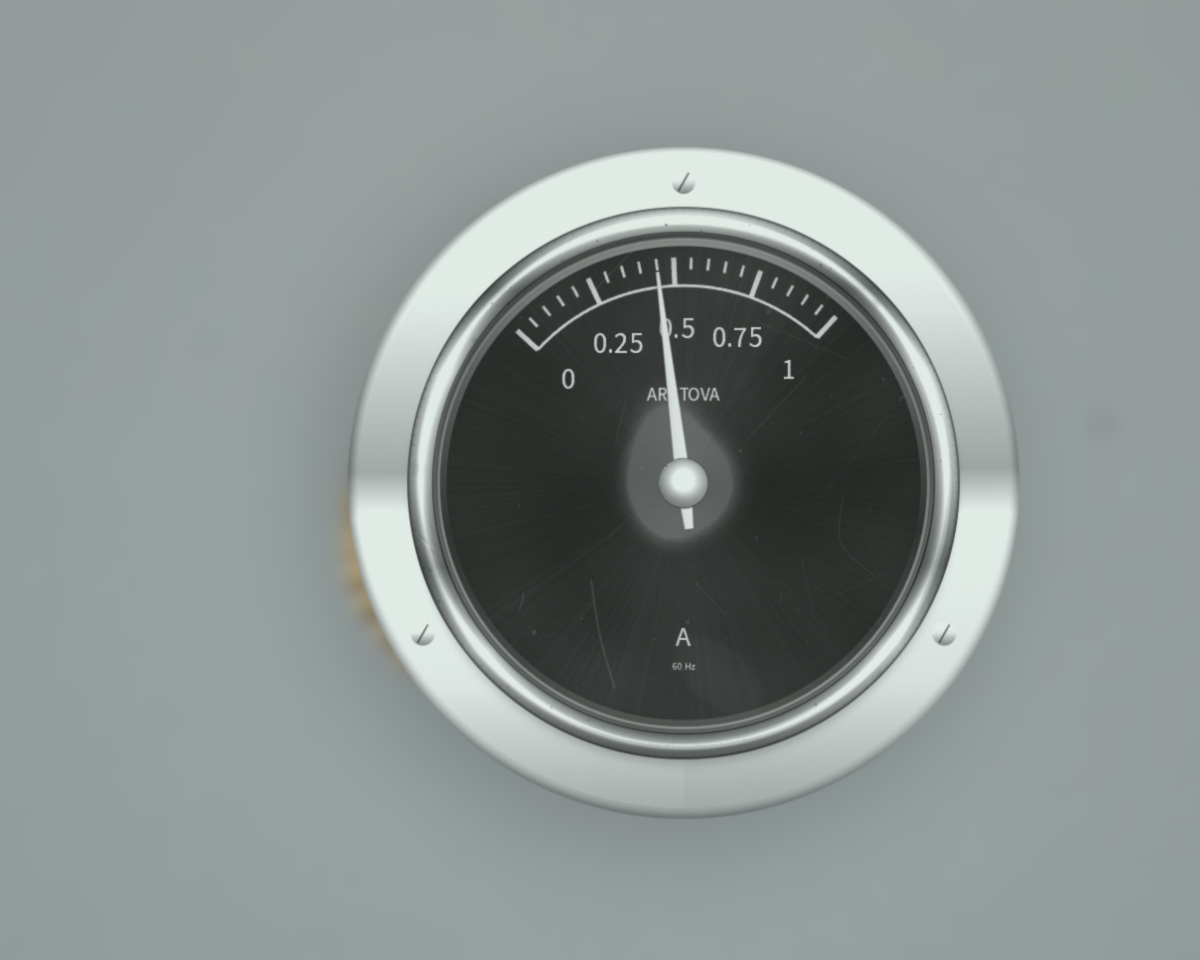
0.45 A
